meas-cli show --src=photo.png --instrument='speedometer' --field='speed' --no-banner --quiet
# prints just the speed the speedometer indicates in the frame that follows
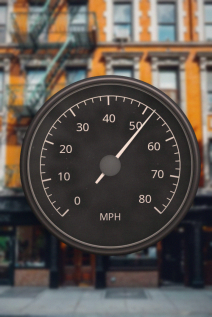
52 mph
